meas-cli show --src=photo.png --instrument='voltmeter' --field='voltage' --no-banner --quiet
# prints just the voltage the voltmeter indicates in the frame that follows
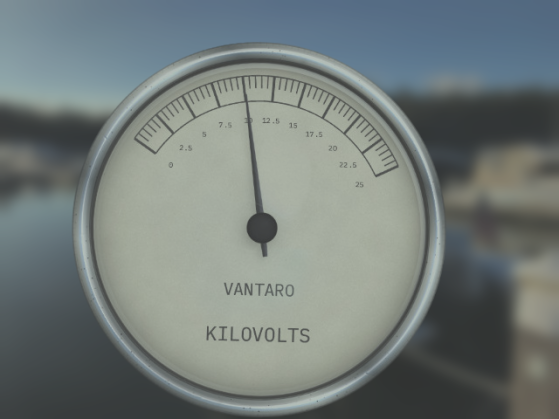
10 kV
